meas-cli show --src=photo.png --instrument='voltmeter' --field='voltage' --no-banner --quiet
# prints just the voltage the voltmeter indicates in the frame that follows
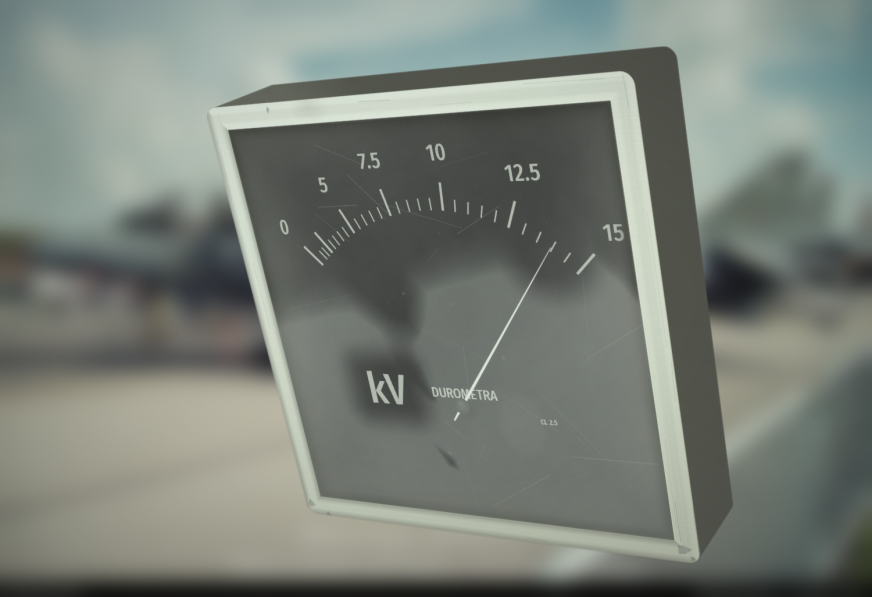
14 kV
